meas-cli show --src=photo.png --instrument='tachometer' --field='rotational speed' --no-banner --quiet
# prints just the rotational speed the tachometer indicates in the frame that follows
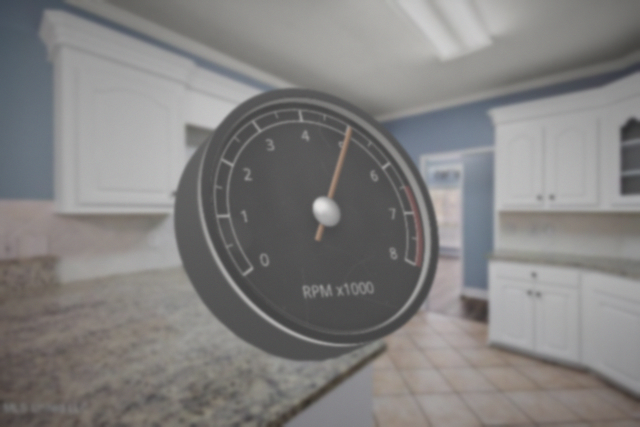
5000 rpm
